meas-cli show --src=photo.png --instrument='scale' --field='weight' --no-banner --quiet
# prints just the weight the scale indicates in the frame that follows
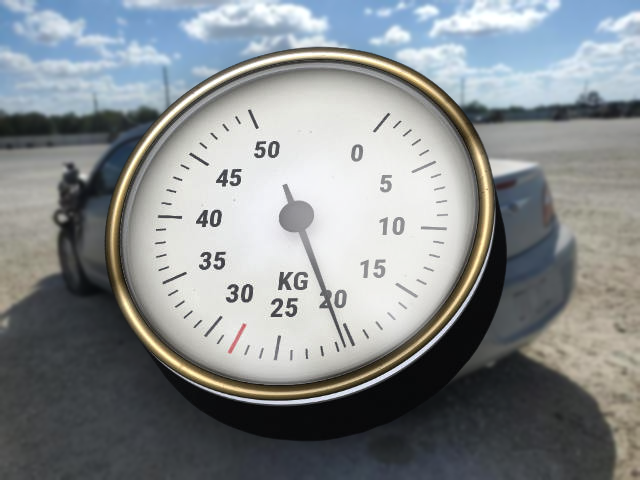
20.5 kg
